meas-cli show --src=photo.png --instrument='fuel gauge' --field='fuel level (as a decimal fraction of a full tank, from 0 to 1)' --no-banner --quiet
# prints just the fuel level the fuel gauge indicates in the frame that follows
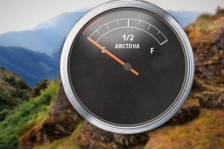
0
